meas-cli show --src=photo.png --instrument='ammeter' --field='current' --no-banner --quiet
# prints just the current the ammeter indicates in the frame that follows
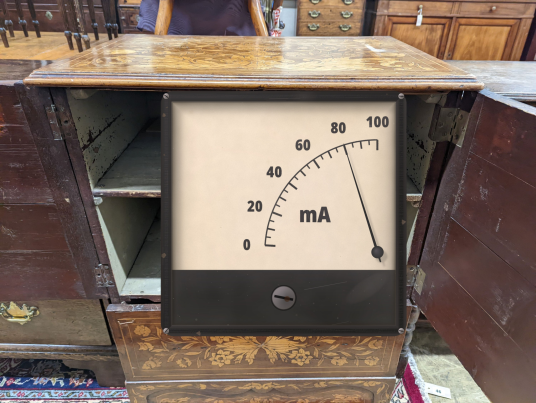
80 mA
